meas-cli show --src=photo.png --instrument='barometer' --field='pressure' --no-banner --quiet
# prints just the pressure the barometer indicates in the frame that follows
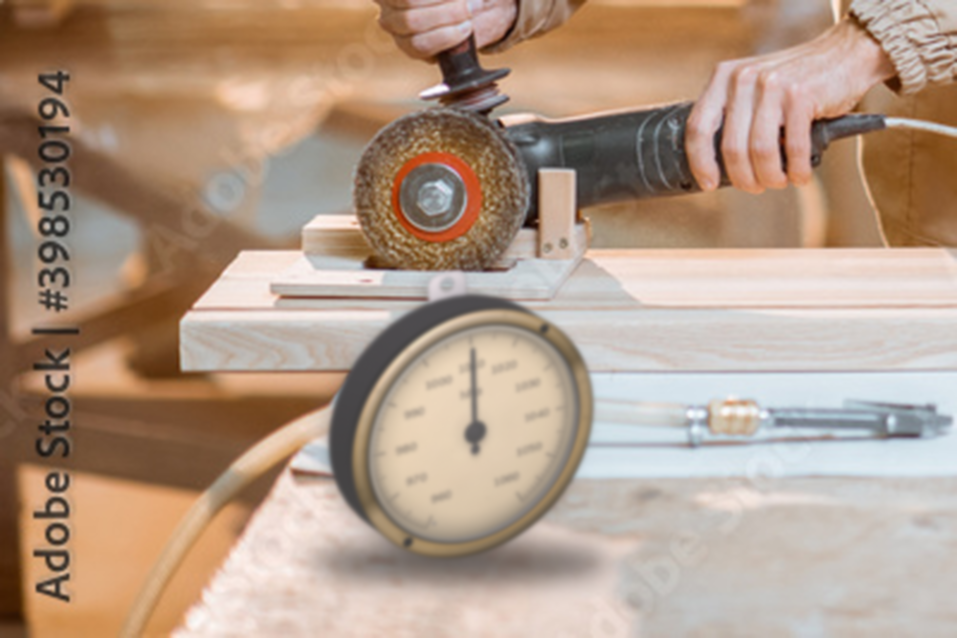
1010 hPa
